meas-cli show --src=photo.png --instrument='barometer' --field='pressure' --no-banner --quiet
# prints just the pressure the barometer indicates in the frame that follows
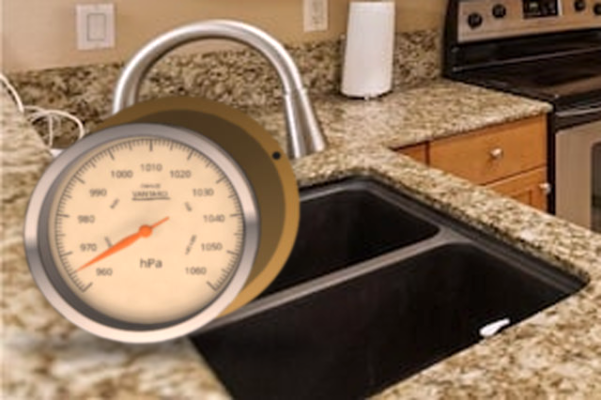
965 hPa
